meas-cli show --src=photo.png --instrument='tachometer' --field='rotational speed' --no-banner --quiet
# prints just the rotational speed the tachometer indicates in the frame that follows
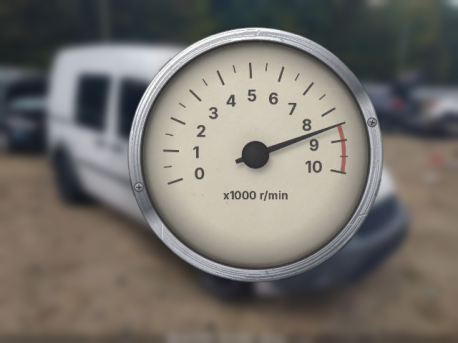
8500 rpm
